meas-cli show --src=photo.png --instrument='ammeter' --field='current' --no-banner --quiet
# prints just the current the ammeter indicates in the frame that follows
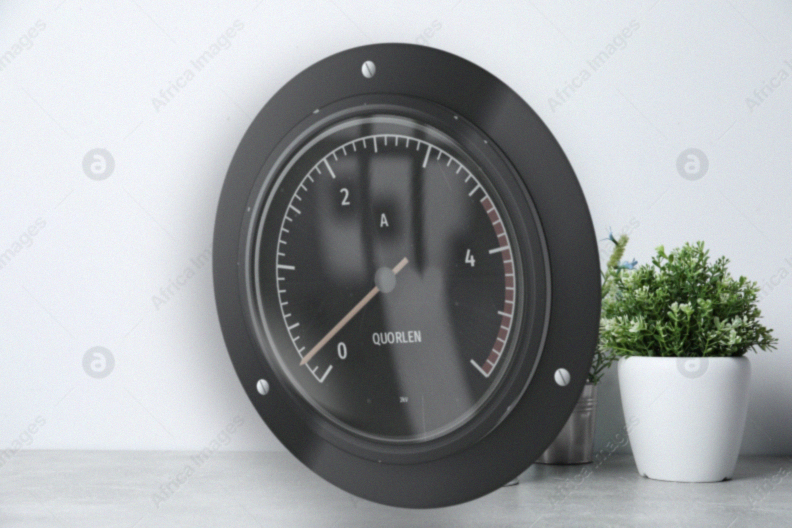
0.2 A
